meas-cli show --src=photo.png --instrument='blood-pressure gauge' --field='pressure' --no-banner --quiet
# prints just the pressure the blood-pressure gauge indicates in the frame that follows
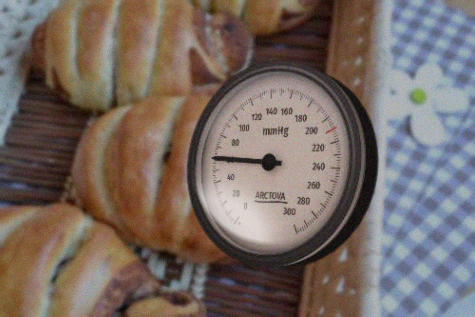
60 mmHg
